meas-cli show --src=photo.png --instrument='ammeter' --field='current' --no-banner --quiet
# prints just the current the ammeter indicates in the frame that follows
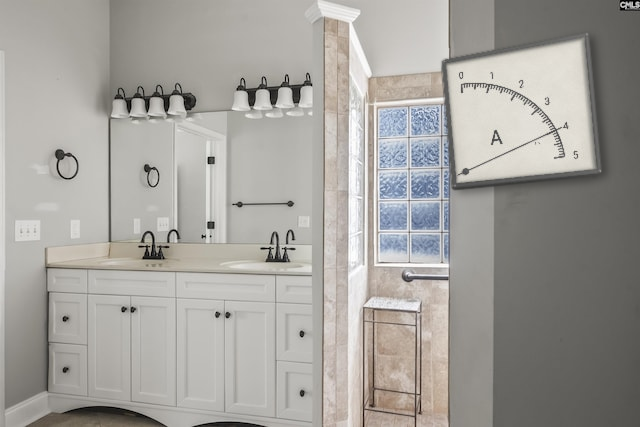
4 A
